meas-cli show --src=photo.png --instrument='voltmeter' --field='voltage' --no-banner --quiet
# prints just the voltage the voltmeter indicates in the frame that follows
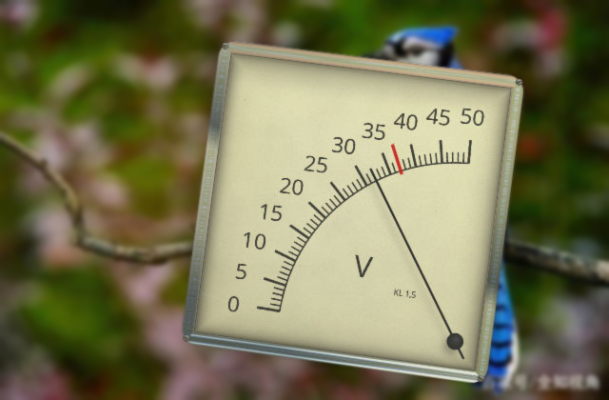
32 V
